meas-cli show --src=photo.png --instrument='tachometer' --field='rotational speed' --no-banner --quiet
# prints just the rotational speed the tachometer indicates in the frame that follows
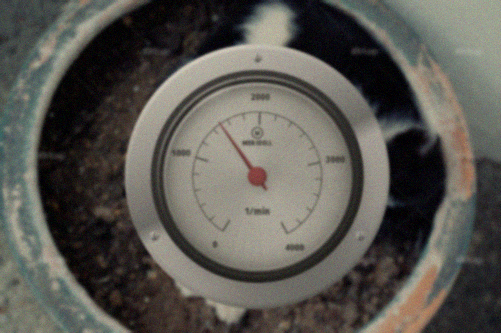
1500 rpm
